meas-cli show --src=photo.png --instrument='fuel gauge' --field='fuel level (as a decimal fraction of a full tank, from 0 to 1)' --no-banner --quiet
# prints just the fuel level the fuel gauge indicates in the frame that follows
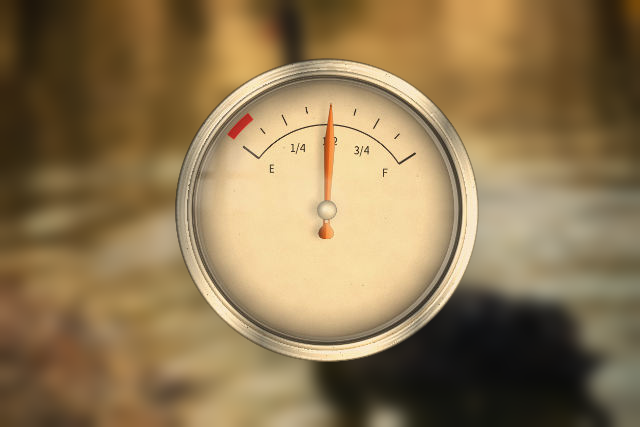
0.5
